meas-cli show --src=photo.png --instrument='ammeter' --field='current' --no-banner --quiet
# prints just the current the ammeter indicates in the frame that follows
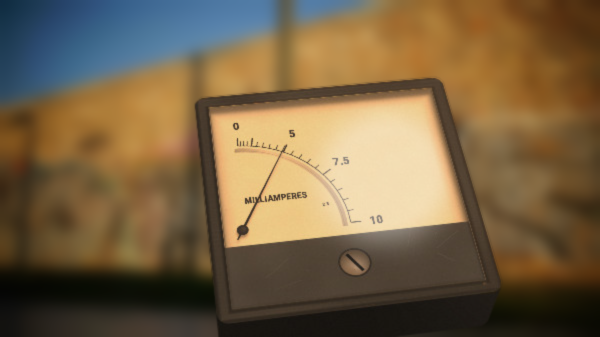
5 mA
